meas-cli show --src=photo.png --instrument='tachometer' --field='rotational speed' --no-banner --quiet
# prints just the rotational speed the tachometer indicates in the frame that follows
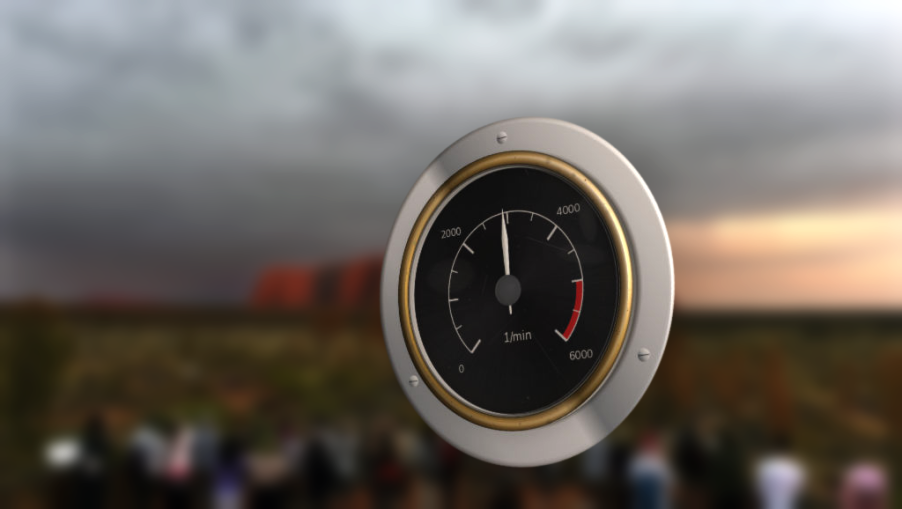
3000 rpm
